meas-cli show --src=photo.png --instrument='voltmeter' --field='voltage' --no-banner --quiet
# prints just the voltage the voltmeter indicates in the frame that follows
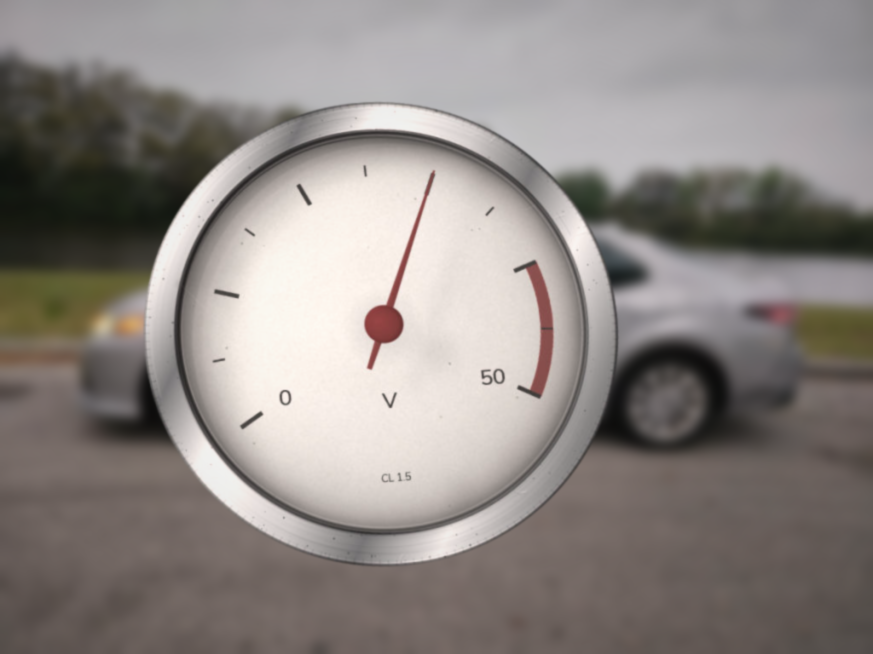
30 V
